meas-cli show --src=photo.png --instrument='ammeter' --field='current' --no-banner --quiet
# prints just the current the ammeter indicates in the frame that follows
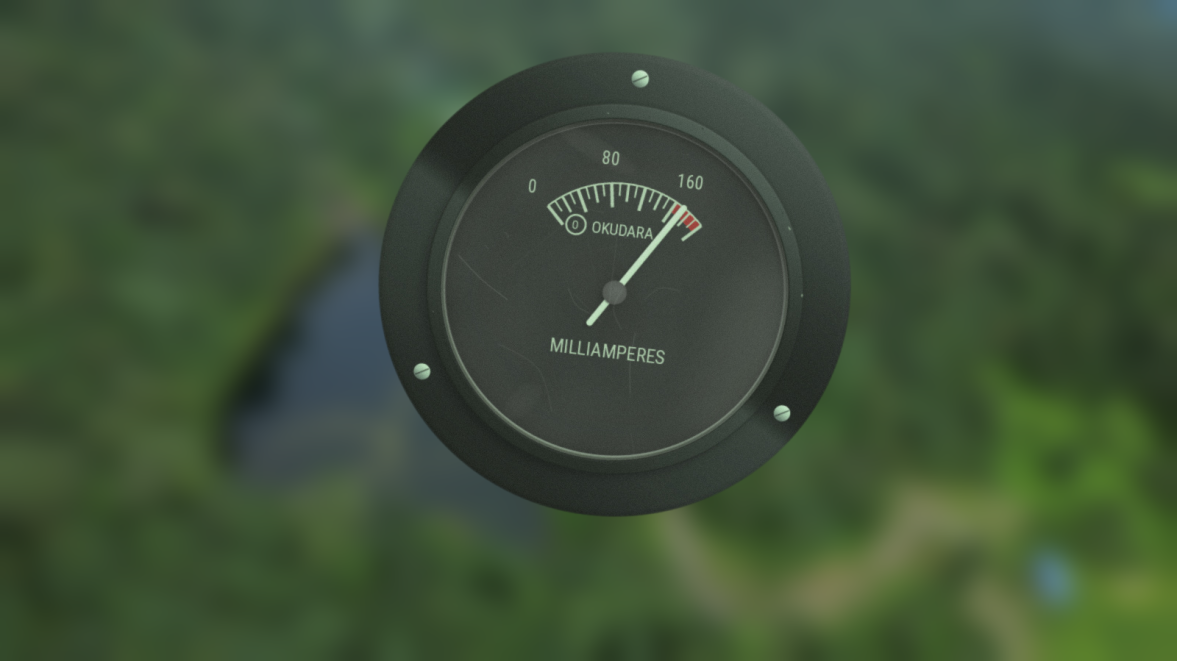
170 mA
